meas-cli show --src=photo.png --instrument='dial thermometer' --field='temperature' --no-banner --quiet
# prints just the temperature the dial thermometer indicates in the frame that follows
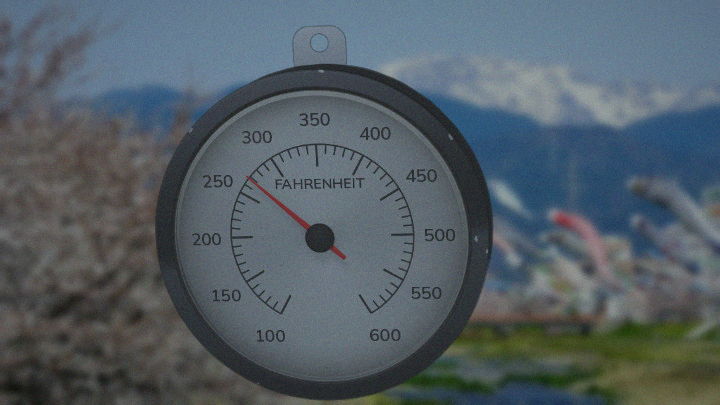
270 °F
